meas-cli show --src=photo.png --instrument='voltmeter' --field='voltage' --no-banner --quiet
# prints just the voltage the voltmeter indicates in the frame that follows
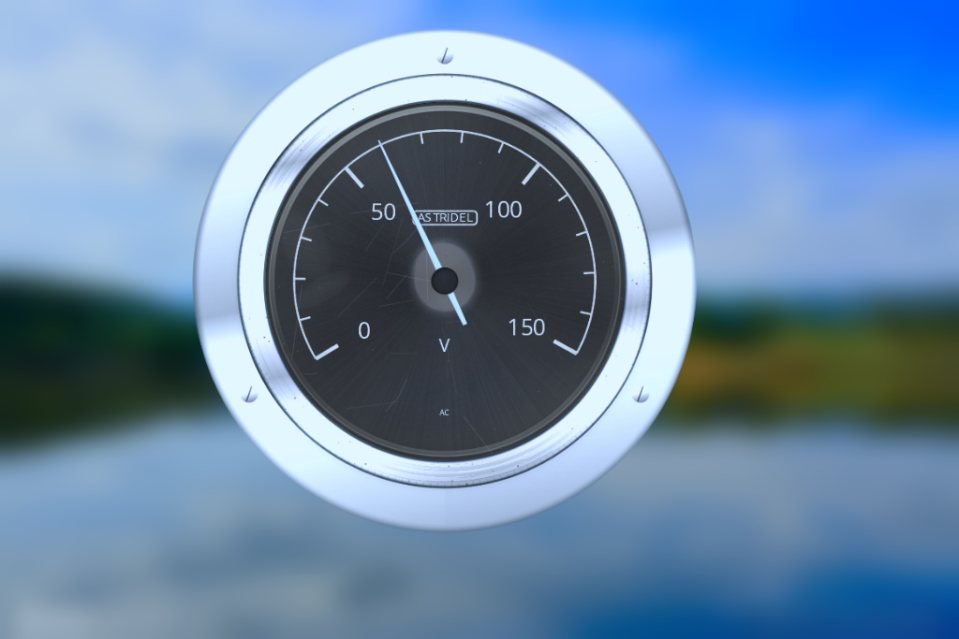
60 V
